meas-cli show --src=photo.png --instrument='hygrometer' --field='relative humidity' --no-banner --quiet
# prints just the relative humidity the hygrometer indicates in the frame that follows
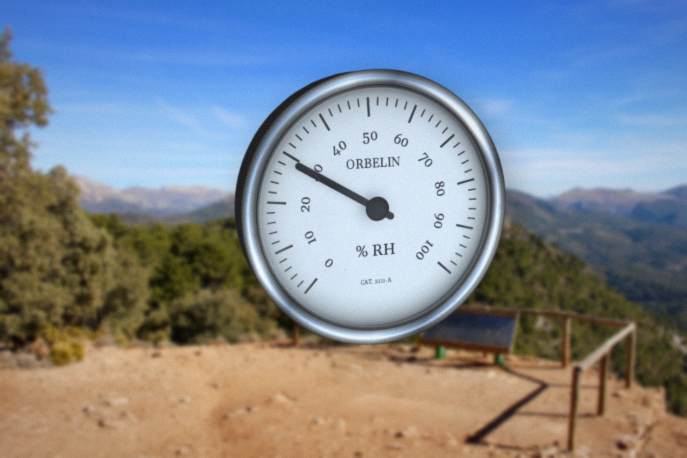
29 %
